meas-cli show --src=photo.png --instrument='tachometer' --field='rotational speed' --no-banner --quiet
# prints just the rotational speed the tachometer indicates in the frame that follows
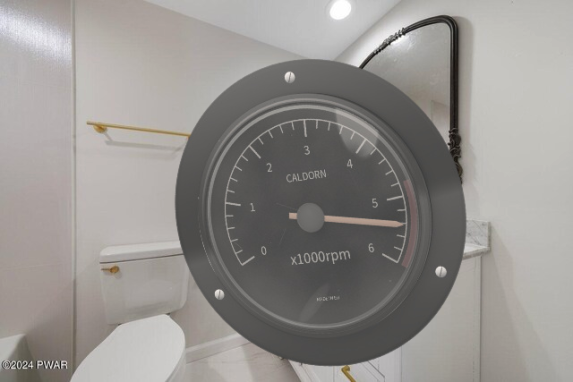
5400 rpm
